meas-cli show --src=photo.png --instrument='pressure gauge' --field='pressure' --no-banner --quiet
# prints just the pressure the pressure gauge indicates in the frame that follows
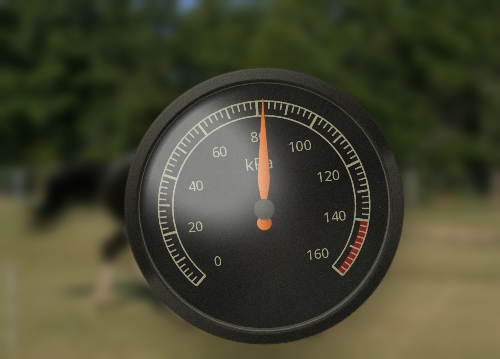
82 kPa
